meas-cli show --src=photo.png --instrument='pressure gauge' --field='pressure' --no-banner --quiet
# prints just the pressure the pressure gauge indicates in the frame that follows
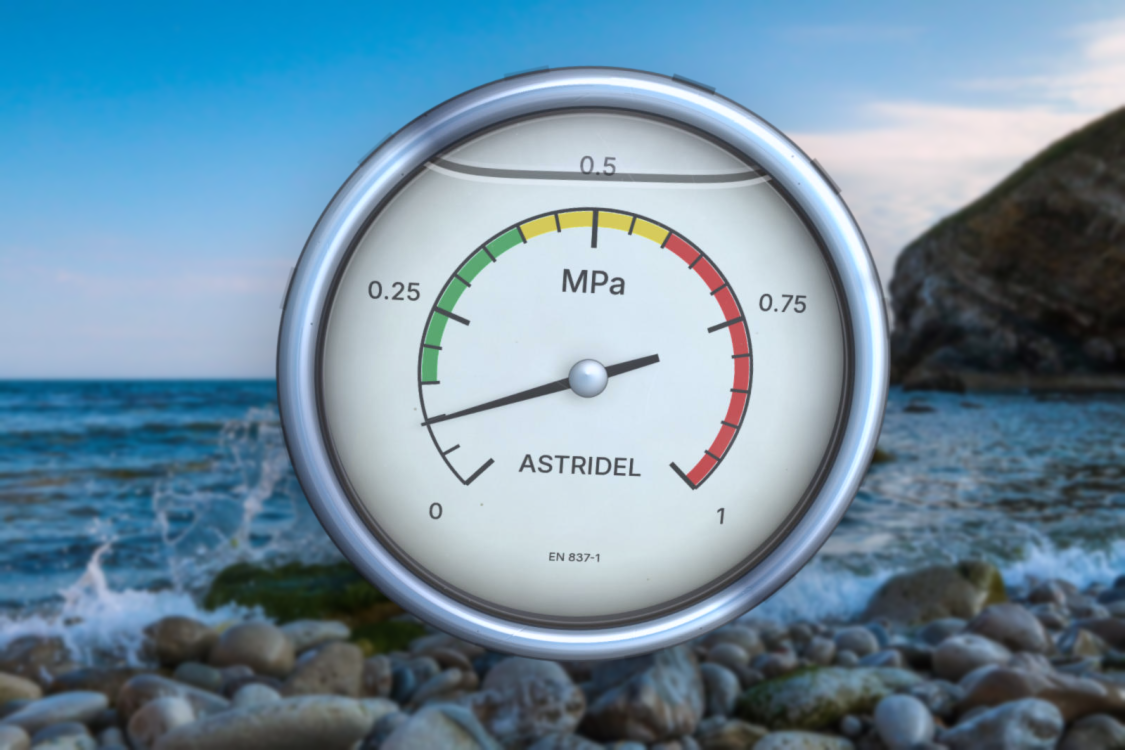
0.1 MPa
